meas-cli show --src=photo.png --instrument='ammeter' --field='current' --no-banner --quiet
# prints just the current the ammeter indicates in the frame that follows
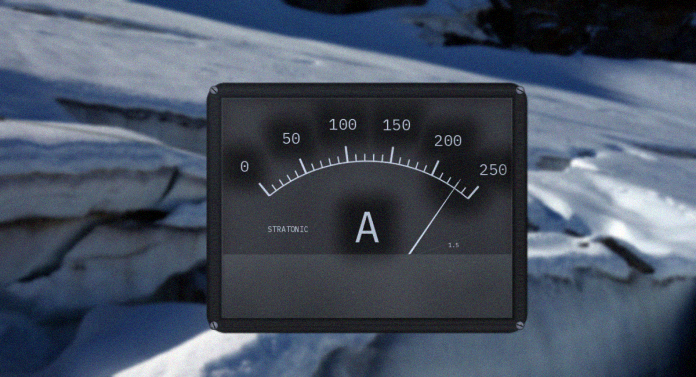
230 A
